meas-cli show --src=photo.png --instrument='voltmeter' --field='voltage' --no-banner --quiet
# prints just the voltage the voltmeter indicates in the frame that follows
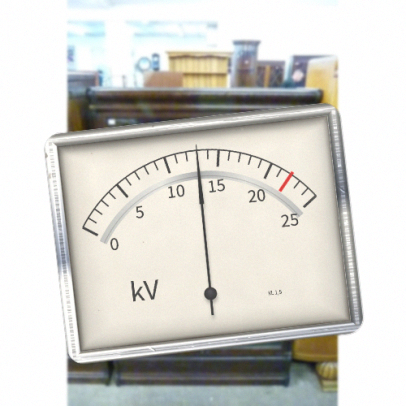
13 kV
